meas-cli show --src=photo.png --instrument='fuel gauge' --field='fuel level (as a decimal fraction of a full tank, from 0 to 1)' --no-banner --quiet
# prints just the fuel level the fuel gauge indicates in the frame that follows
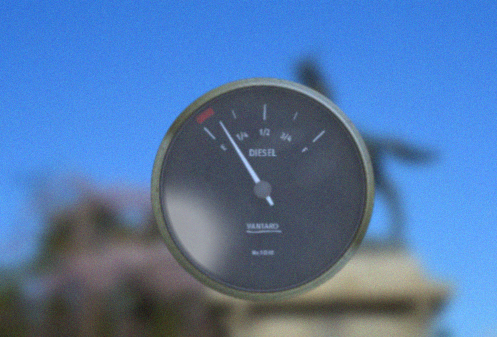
0.125
